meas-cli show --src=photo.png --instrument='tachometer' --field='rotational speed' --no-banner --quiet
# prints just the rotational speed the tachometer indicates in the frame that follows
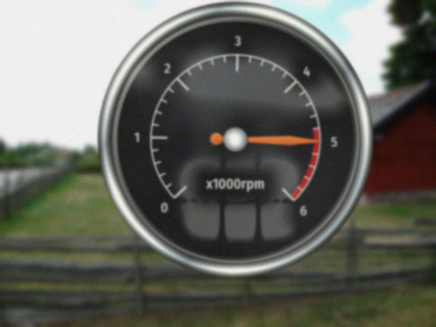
5000 rpm
